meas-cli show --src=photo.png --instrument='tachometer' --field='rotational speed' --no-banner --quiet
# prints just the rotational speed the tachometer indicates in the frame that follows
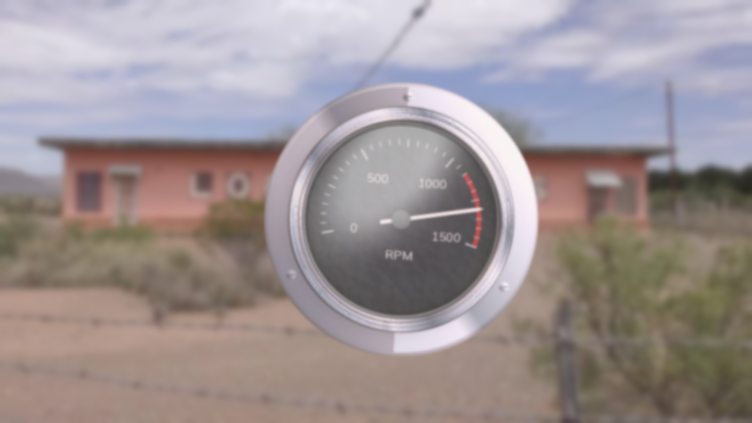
1300 rpm
